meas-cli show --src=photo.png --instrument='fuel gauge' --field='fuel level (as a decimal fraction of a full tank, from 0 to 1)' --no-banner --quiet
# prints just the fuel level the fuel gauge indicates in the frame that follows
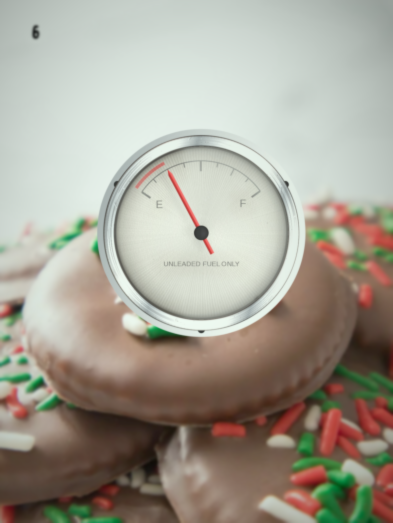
0.25
